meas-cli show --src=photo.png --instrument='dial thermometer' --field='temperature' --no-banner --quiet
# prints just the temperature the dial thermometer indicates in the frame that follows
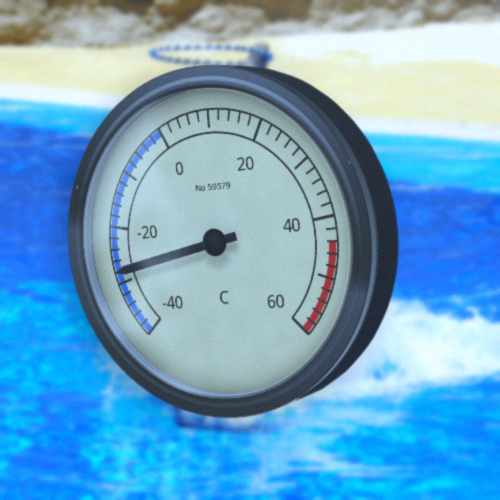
-28 °C
